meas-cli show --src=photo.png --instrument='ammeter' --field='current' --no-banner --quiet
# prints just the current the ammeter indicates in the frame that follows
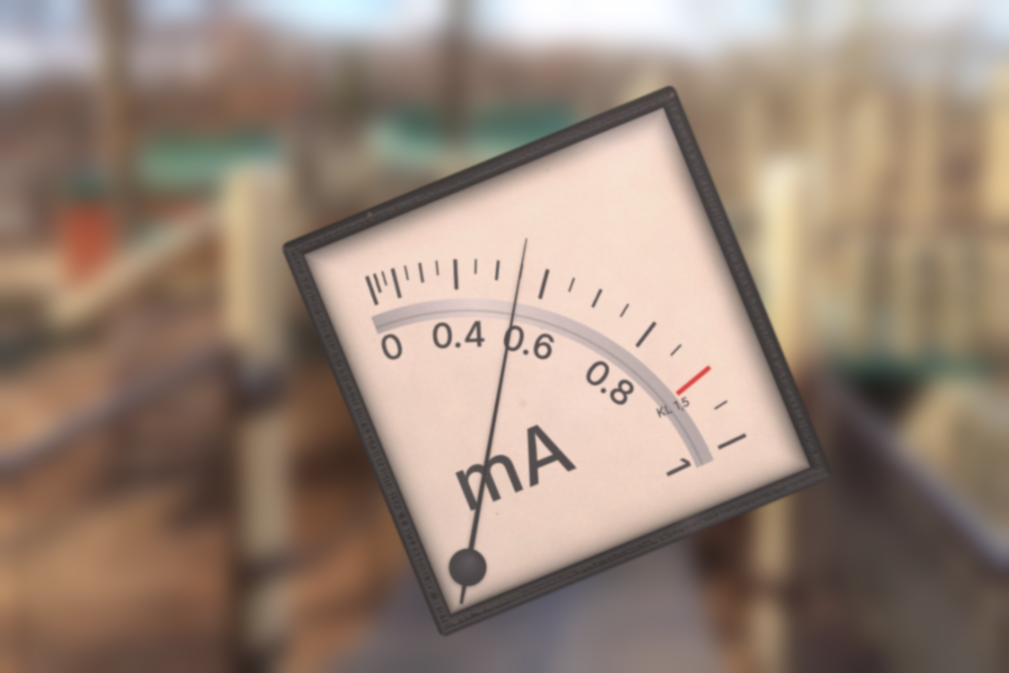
0.55 mA
